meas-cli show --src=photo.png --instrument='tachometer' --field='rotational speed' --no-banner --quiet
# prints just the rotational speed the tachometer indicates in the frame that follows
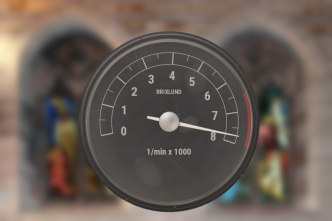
7750 rpm
